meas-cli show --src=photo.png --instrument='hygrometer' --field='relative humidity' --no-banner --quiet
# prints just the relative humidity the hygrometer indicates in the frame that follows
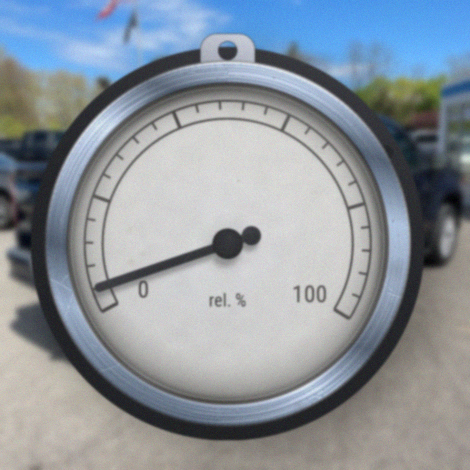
4 %
